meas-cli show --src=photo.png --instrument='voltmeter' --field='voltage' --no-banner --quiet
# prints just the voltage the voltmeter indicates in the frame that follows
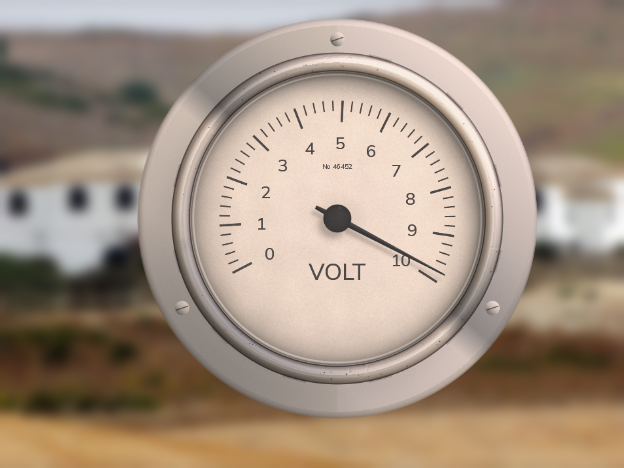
9.8 V
